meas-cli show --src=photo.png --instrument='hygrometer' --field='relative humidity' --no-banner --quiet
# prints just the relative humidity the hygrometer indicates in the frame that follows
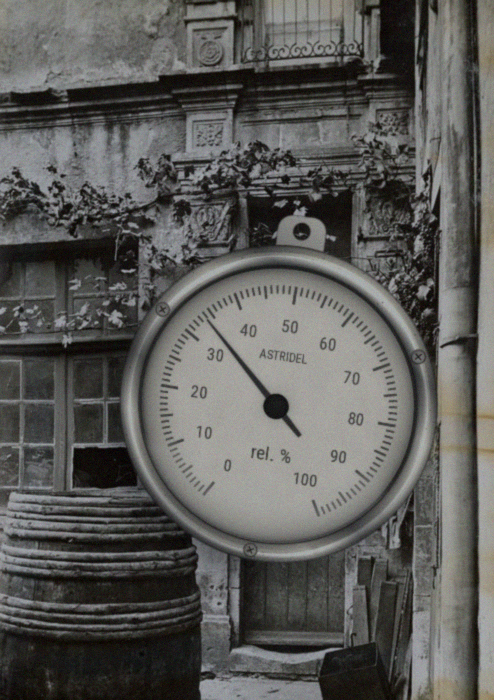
34 %
